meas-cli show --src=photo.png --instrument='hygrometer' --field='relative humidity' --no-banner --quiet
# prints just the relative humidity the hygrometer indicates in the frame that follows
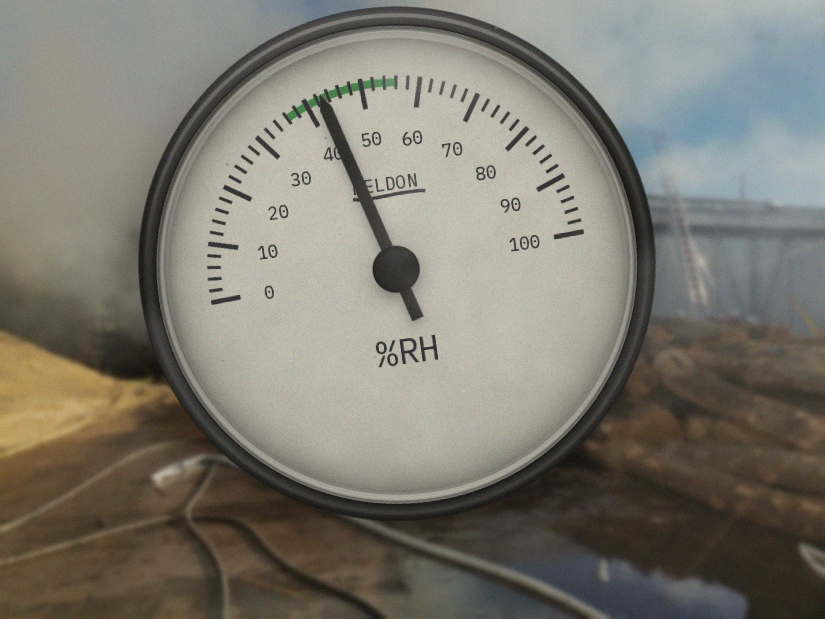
43 %
